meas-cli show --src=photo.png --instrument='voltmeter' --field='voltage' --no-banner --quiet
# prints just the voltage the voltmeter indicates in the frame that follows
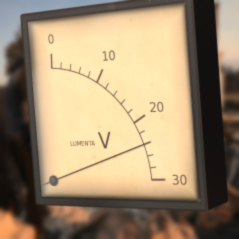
24 V
